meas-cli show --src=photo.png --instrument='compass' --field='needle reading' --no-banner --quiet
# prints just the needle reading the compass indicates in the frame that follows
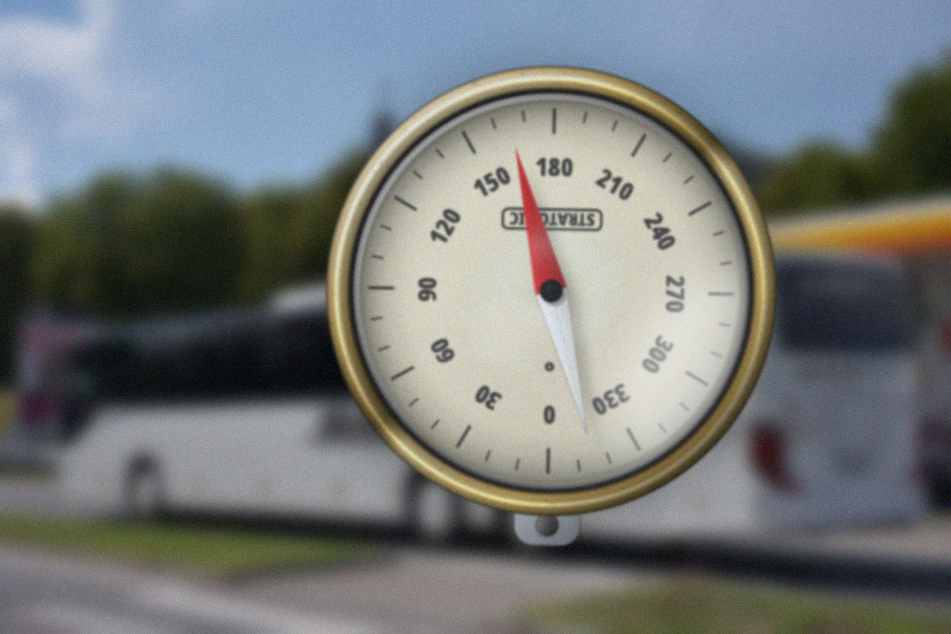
165 °
